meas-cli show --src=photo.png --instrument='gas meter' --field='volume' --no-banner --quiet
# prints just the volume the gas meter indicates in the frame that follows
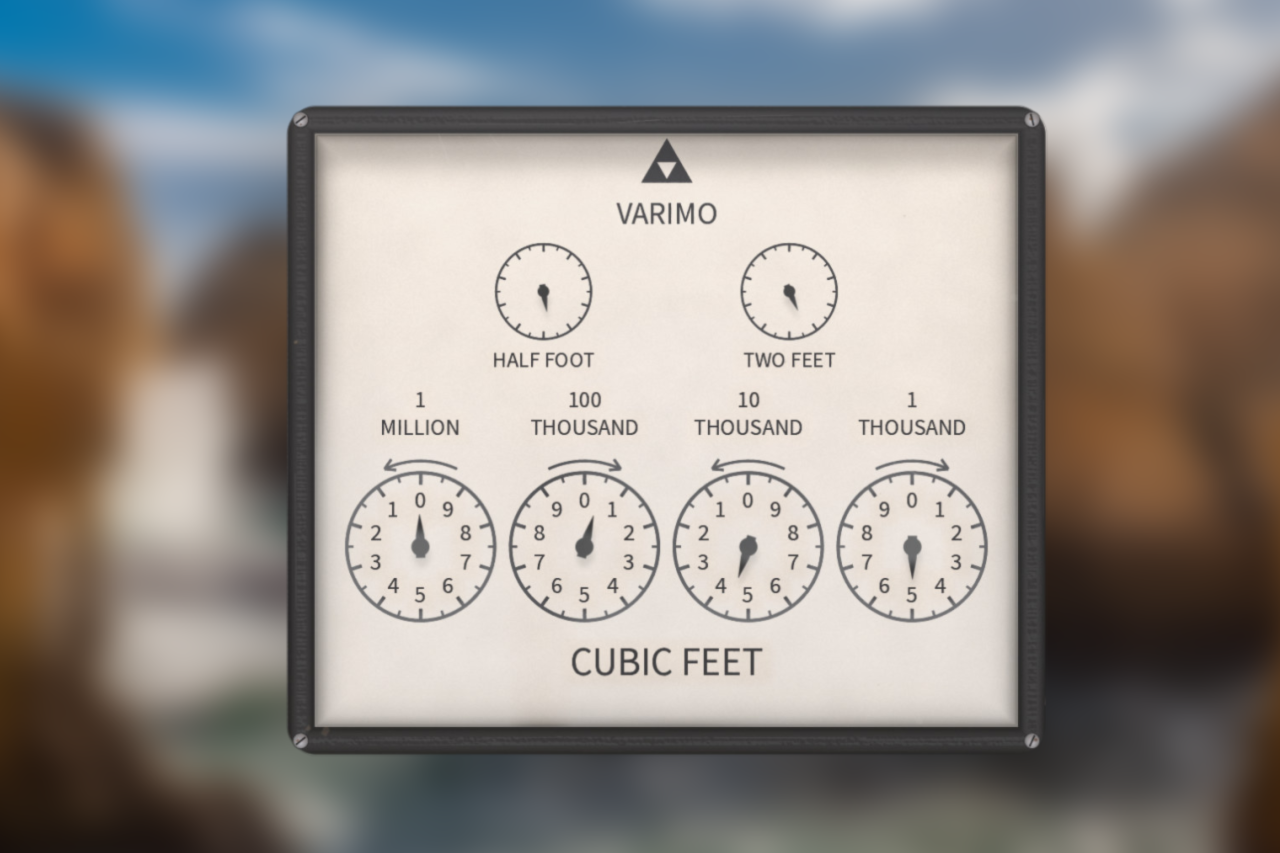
4500 ft³
